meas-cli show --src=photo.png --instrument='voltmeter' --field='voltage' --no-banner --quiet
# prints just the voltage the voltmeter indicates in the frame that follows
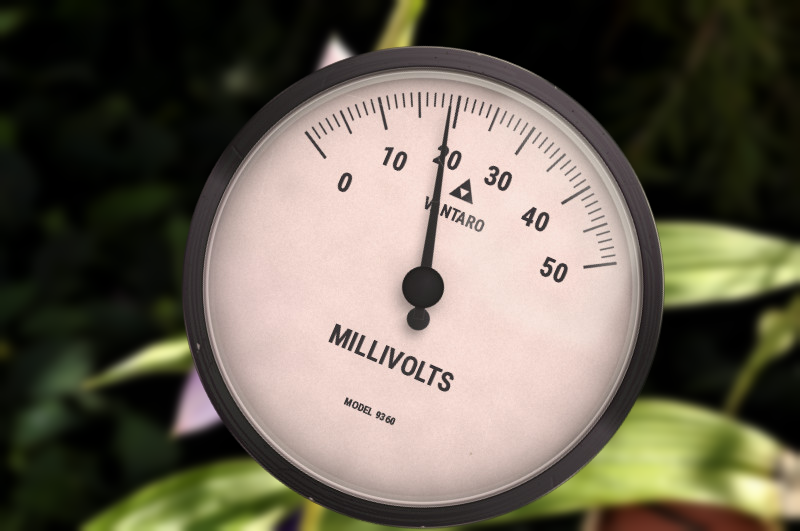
19 mV
